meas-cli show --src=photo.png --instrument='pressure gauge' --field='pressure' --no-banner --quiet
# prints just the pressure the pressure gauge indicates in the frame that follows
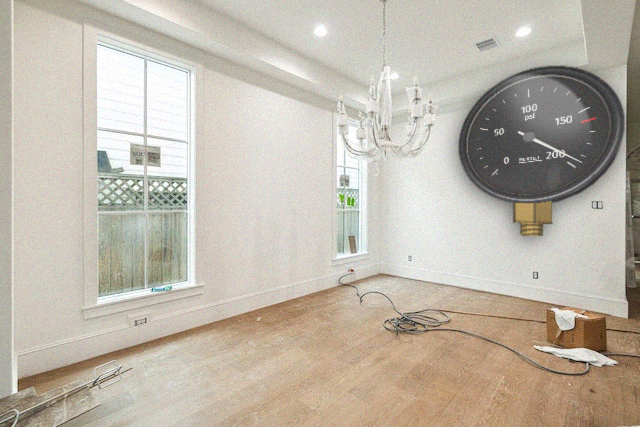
195 psi
